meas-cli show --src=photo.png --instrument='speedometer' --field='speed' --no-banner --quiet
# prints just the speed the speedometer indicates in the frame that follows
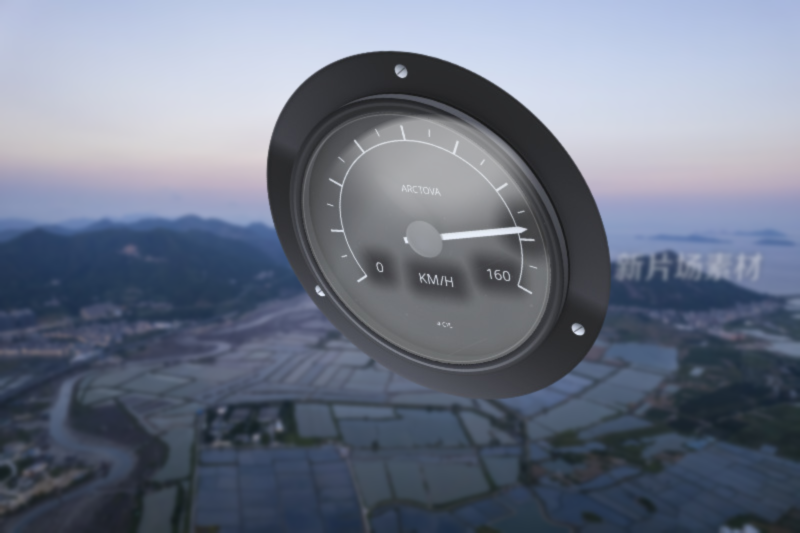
135 km/h
